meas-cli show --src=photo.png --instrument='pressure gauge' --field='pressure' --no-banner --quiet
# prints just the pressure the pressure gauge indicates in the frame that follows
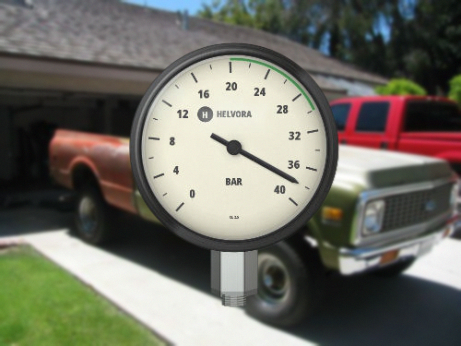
38 bar
